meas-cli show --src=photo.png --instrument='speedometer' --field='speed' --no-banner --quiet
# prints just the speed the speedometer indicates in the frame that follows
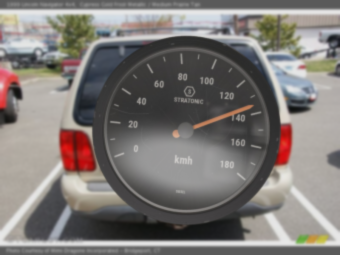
135 km/h
